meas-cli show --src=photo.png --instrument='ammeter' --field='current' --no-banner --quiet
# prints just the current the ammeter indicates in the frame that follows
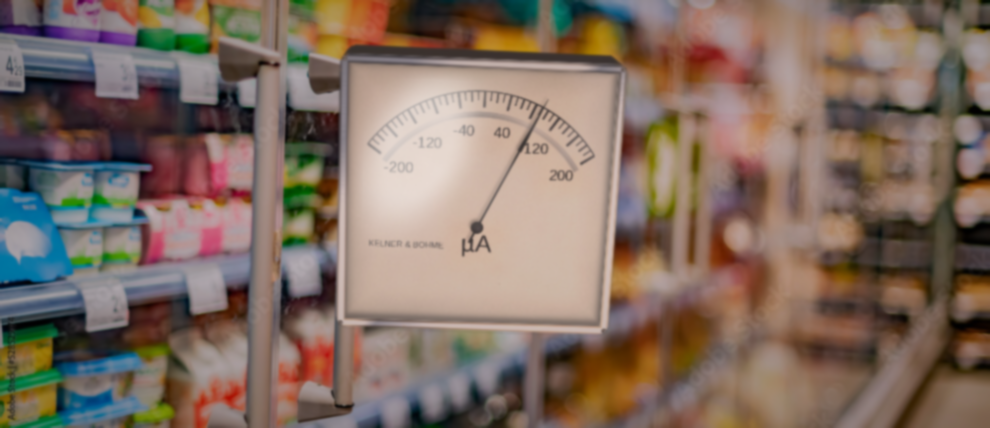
90 µA
